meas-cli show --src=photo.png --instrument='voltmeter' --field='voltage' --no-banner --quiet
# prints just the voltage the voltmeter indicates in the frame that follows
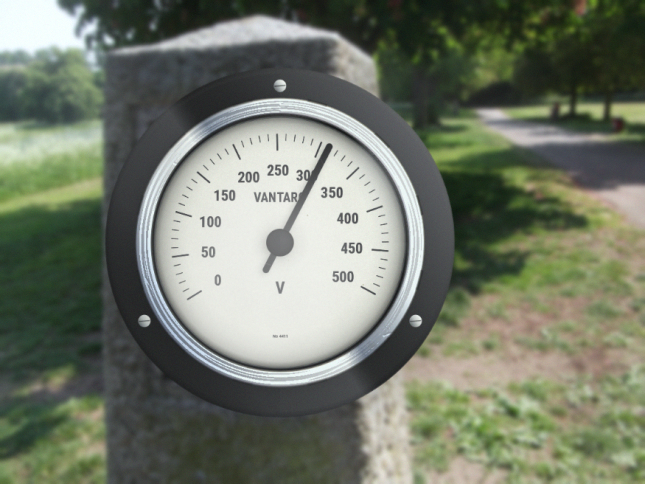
310 V
